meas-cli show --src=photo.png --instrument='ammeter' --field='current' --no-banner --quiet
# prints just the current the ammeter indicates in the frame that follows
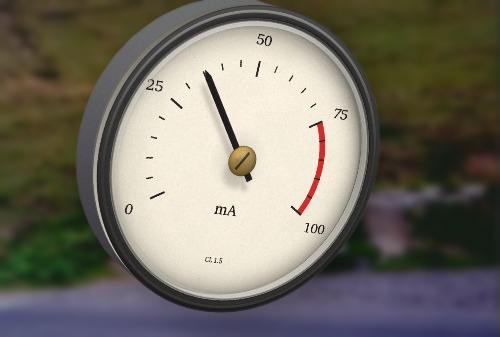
35 mA
